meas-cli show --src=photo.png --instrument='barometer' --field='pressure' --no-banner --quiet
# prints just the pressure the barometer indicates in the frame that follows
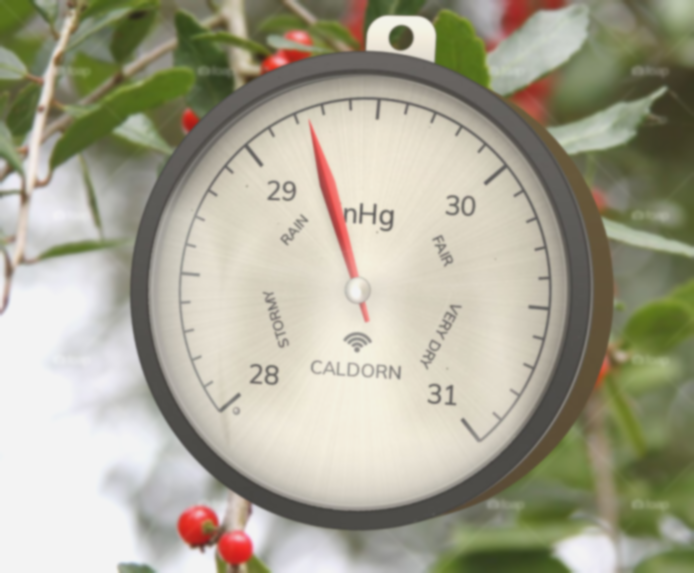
29.25 inHg
